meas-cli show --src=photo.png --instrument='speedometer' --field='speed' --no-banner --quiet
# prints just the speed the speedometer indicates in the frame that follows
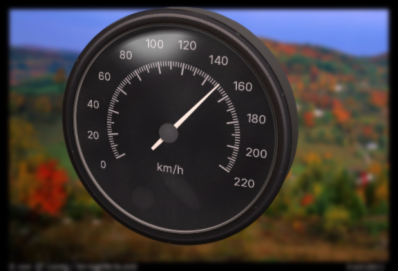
150 km/h
